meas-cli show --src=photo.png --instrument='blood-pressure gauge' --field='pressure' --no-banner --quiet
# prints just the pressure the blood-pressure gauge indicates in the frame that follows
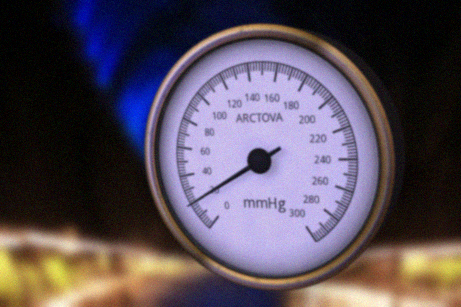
20 mmHg
